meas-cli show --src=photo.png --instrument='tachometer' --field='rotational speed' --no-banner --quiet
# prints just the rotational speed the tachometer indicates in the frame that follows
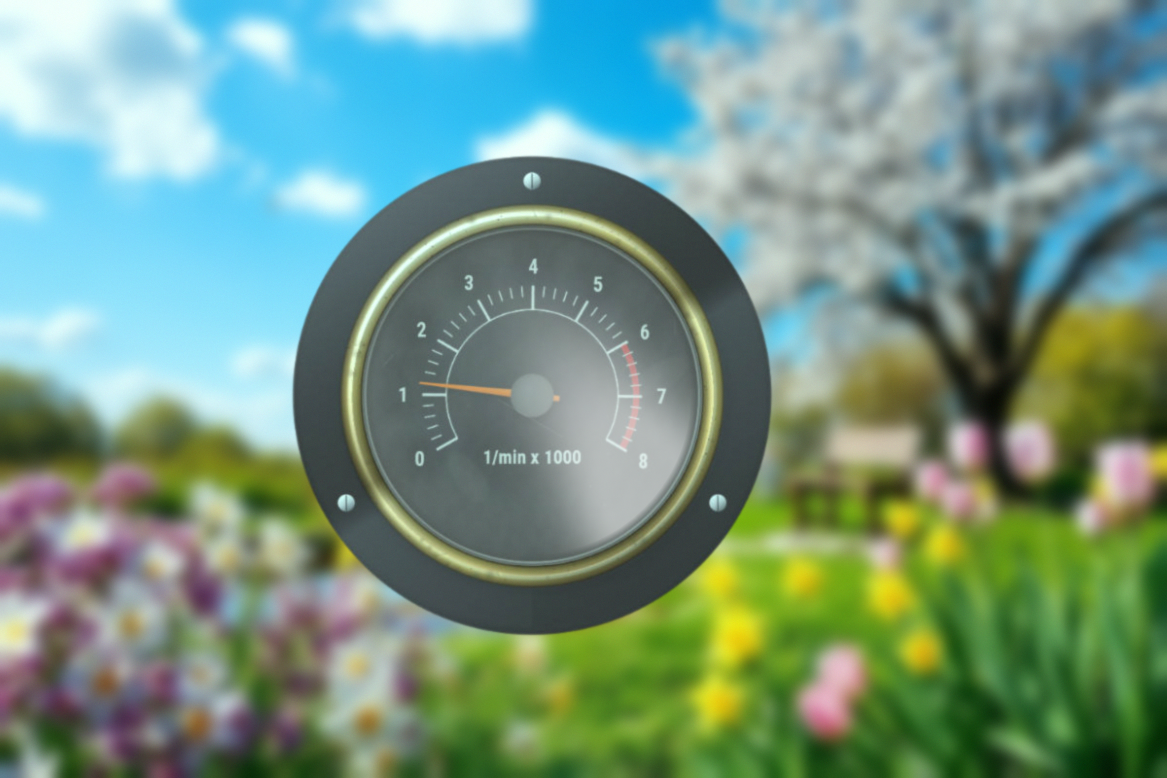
1200 rpm
